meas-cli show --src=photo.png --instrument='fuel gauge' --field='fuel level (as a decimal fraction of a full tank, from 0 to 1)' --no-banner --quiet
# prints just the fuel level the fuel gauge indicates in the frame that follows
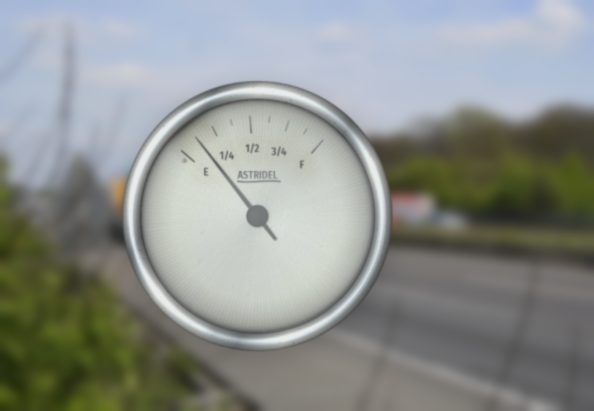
0.125
